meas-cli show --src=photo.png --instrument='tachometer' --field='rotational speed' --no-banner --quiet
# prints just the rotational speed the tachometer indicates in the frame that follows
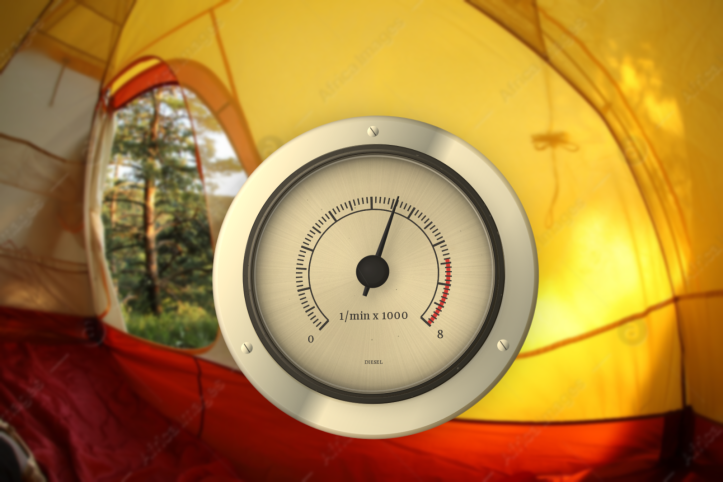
4600 rpm
